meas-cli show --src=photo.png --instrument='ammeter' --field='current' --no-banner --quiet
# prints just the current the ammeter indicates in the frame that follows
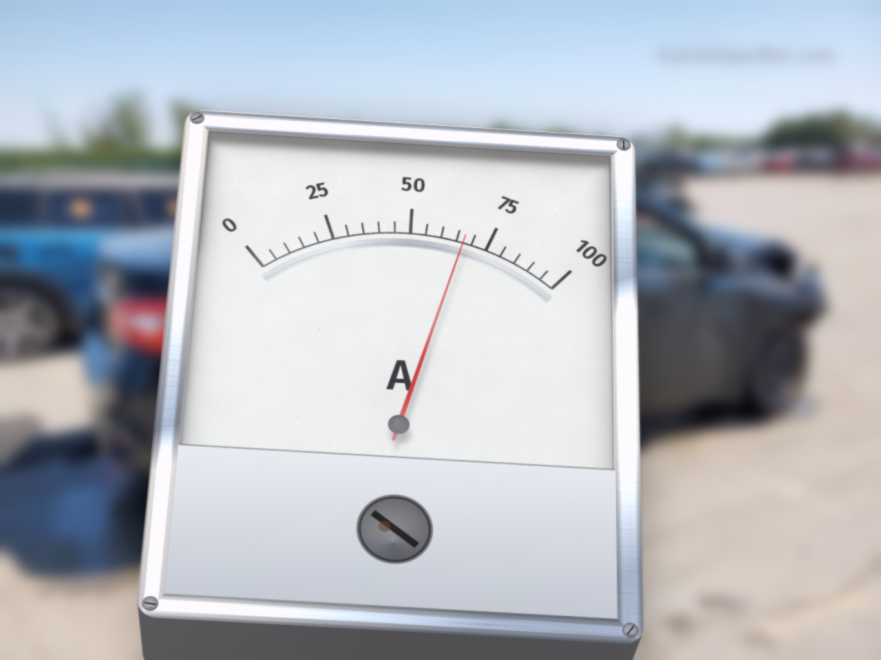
67.5 A
